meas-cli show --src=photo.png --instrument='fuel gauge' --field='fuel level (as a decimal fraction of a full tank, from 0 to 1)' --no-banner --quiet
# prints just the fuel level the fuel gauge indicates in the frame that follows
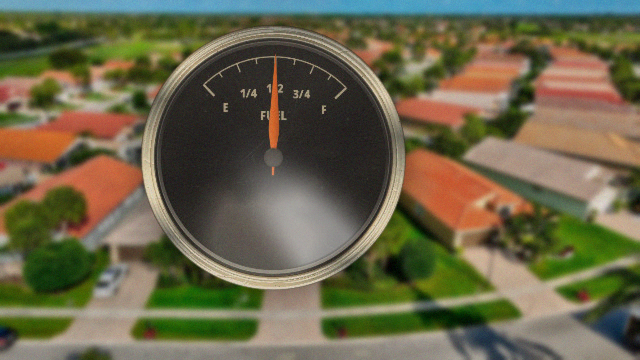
0.5
